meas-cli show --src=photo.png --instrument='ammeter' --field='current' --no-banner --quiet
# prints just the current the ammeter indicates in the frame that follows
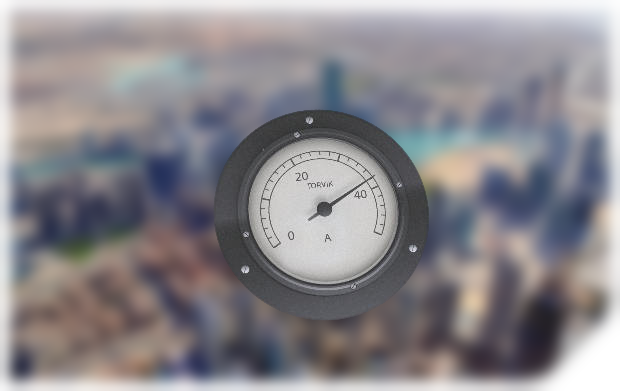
38 A
